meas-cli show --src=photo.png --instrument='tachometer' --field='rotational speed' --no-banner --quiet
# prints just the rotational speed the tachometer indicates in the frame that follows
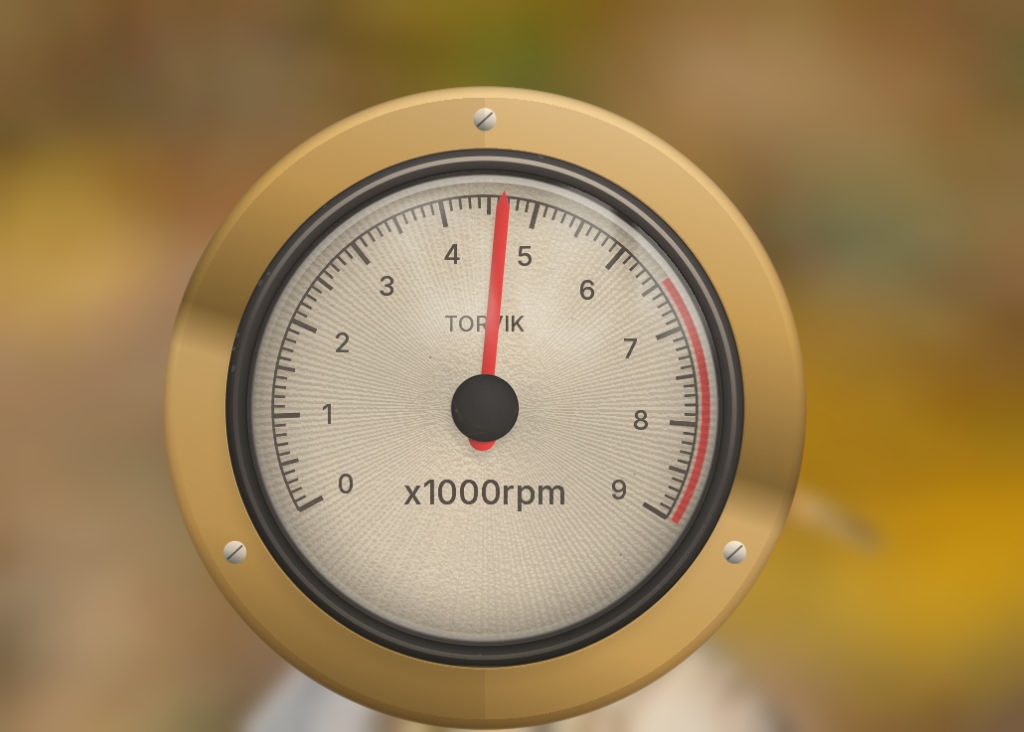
4650 rpm
